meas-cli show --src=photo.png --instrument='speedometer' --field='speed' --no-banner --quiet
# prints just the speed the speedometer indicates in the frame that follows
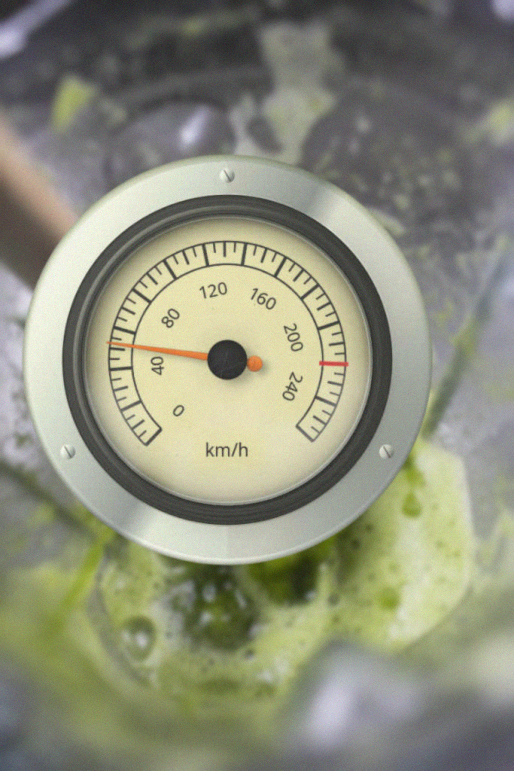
52.5 km/h
